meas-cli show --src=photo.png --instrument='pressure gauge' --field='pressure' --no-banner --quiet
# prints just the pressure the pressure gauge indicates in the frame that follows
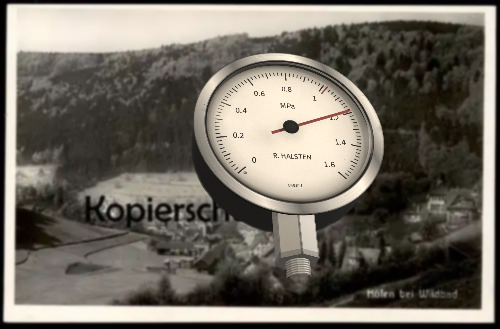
1.2 MPa
